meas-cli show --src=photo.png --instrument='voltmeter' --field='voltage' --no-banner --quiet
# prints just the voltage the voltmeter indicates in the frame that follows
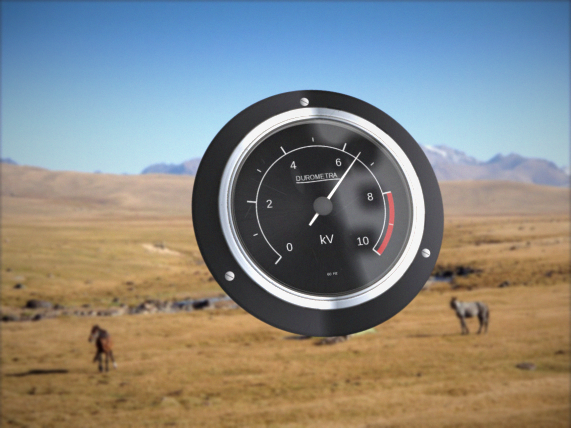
6.5 kV
